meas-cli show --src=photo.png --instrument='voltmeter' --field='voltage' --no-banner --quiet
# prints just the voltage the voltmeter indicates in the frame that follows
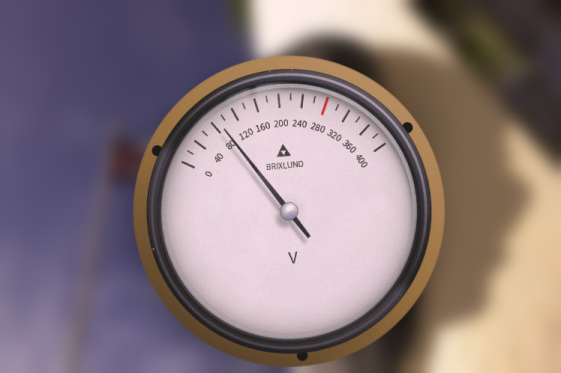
90 V
